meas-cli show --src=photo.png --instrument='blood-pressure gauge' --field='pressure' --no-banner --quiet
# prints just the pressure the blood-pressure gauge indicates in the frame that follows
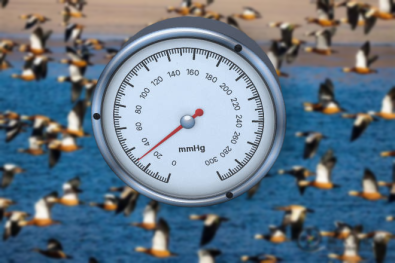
30 mmHg
